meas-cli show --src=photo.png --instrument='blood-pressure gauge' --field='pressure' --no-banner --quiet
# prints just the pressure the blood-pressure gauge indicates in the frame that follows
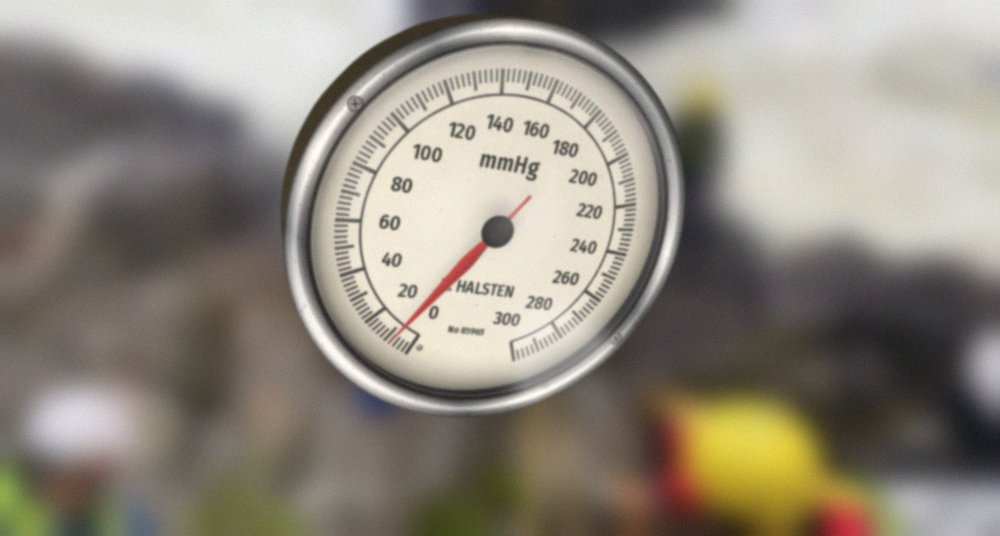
10 mmHg
